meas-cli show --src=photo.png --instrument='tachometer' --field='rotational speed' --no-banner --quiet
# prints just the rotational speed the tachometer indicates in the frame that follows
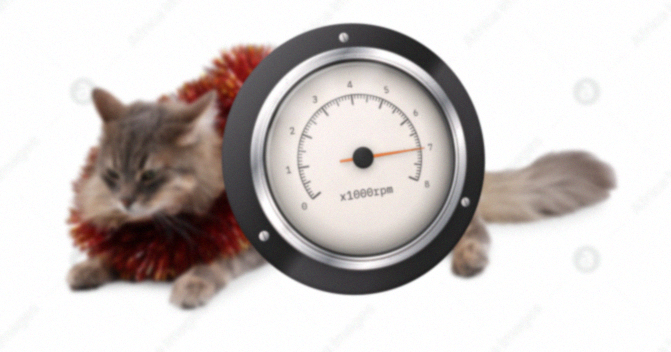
7000 rpm
